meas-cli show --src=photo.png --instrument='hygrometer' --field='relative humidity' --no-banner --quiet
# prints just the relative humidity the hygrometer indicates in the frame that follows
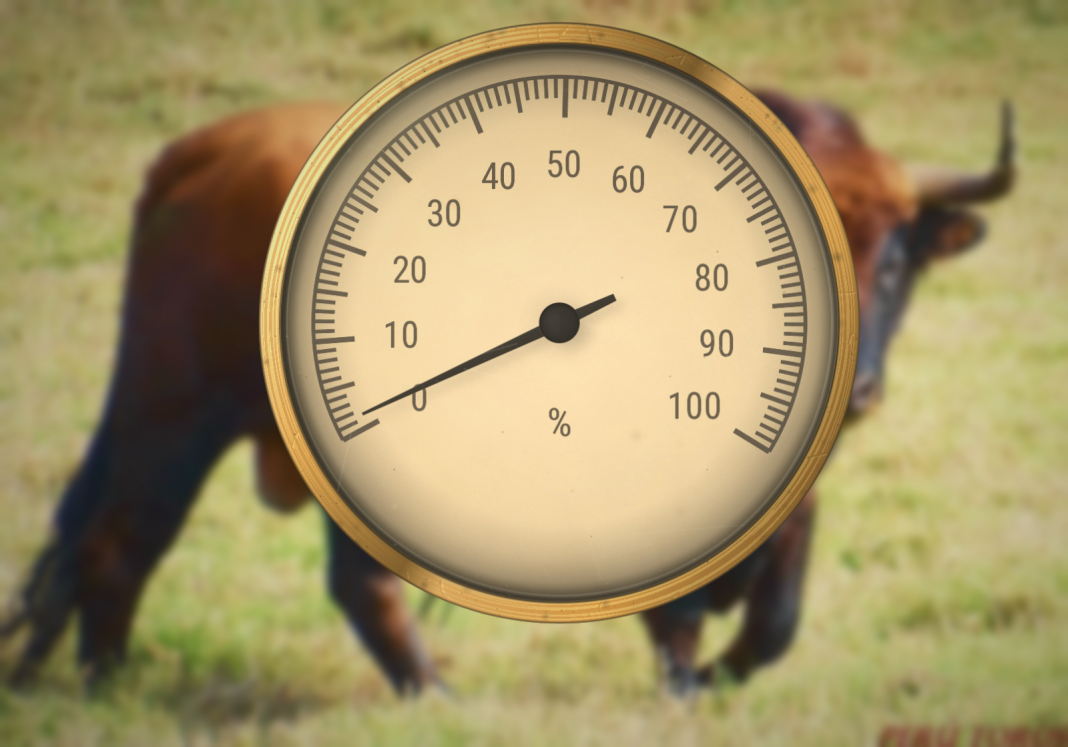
1.5 %
